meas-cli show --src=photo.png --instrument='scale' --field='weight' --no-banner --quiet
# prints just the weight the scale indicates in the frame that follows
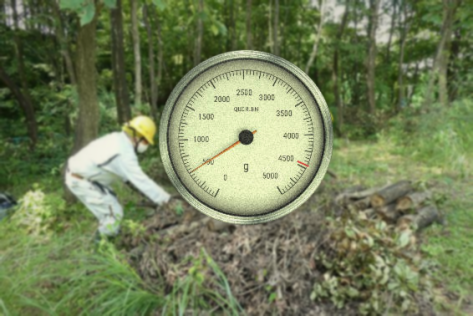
500 g
